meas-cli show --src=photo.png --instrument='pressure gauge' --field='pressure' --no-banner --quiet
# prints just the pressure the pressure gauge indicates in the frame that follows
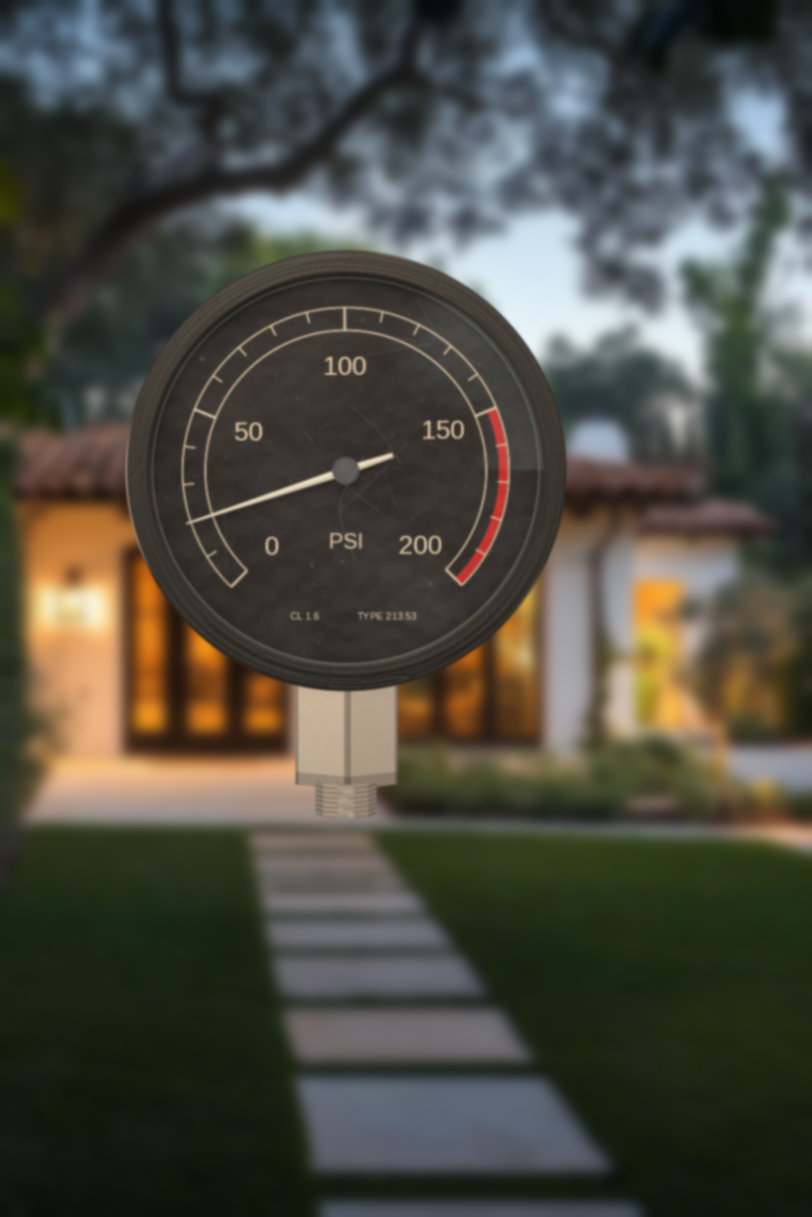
20 psi
